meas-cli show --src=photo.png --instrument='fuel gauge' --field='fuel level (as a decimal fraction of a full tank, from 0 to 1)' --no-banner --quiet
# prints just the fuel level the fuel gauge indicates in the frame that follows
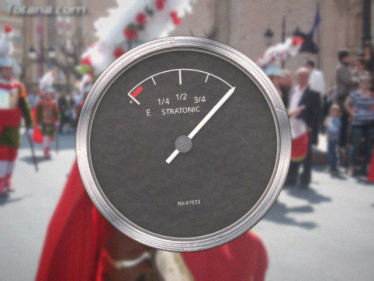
1
